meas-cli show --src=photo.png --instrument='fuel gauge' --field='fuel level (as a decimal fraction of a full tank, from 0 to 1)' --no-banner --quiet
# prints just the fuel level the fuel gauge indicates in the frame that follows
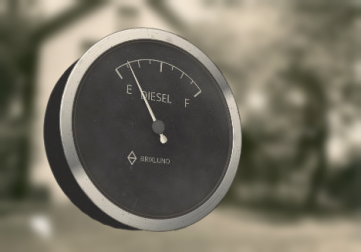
0.125
